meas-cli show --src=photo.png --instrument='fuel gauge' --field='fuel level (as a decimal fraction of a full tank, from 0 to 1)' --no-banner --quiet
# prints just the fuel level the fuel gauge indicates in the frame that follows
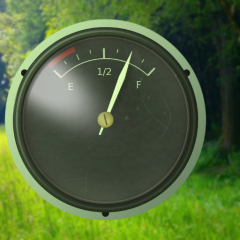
0.75
